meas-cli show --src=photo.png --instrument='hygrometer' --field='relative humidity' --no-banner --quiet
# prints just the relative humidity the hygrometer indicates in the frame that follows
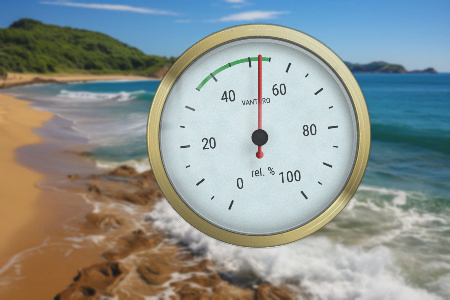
52.5 %
